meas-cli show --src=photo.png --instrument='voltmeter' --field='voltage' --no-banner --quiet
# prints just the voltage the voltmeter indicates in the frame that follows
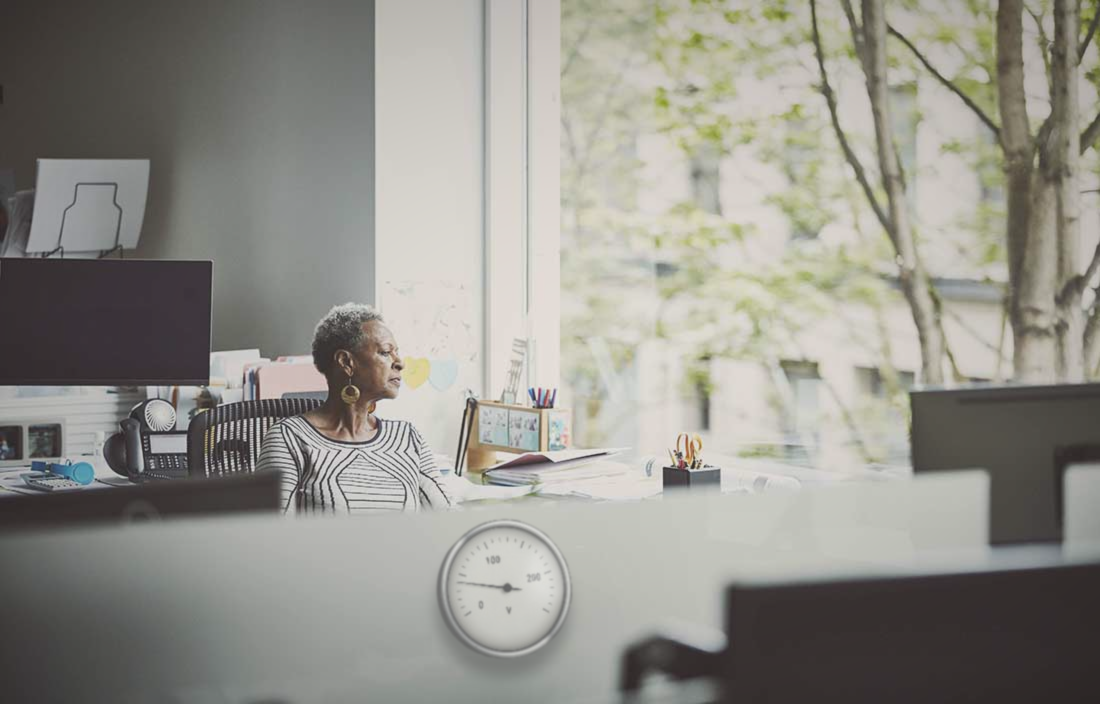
40 V
